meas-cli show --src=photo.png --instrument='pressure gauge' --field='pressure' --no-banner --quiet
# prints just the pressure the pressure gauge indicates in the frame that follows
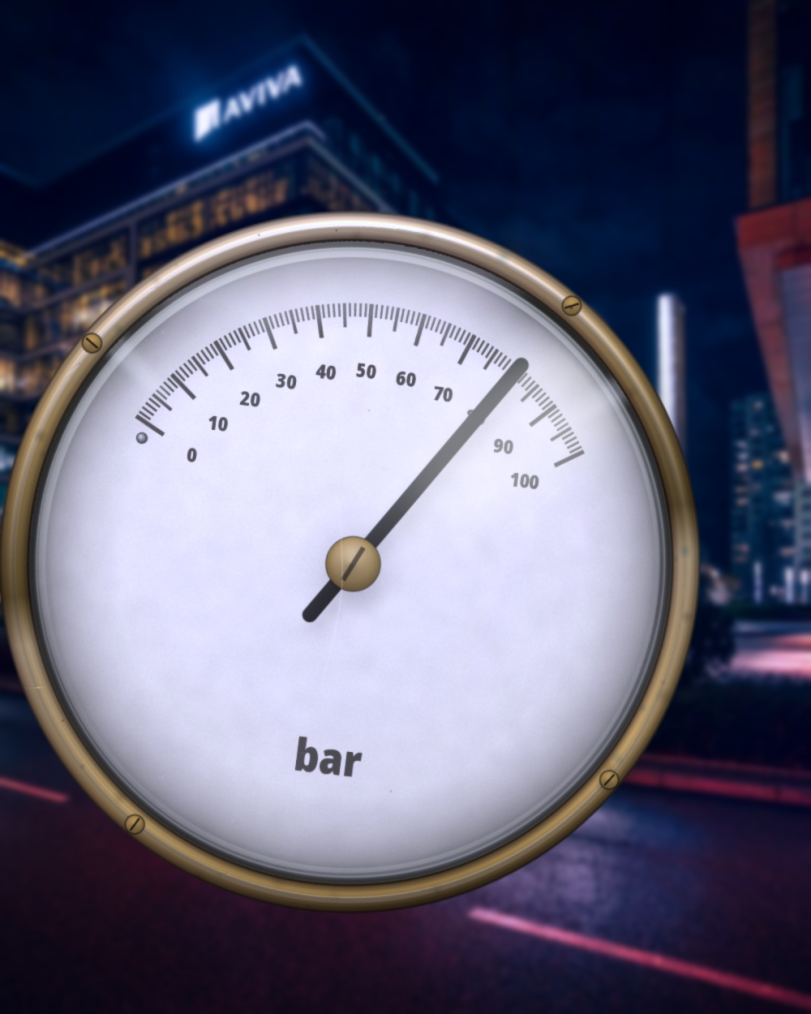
80 bar
